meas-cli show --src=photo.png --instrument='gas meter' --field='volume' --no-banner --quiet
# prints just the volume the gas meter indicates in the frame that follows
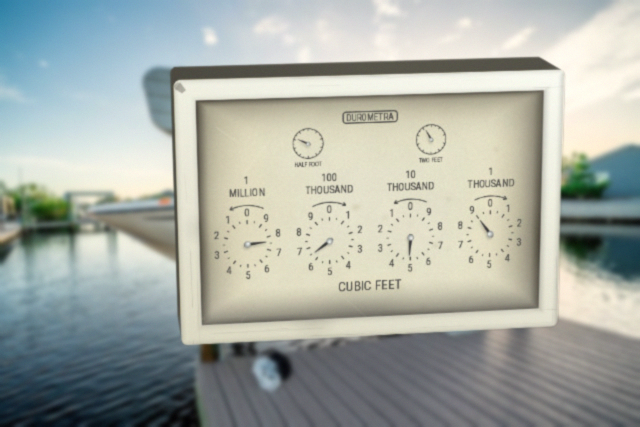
764900 ft³
